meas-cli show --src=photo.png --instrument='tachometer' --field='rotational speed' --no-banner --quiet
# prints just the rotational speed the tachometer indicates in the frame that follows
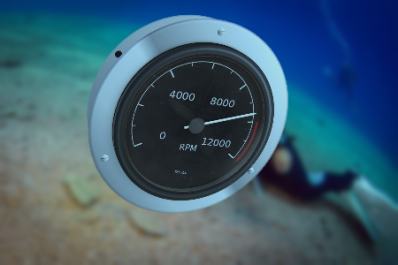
9500 rpm
